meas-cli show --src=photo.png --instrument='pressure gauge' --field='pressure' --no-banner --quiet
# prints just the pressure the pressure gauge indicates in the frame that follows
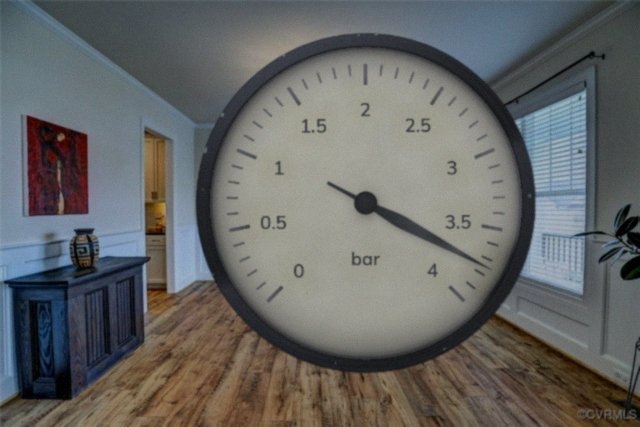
3.75 bar
